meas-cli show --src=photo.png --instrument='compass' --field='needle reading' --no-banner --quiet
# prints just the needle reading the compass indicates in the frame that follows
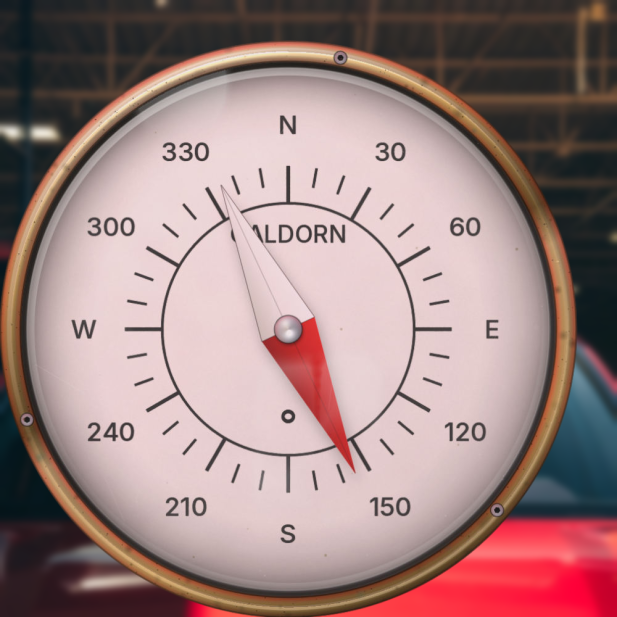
155 °
